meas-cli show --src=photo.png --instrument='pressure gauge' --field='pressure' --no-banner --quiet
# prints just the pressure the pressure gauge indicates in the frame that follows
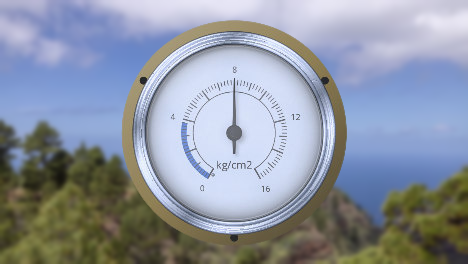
8 kg/cm²
